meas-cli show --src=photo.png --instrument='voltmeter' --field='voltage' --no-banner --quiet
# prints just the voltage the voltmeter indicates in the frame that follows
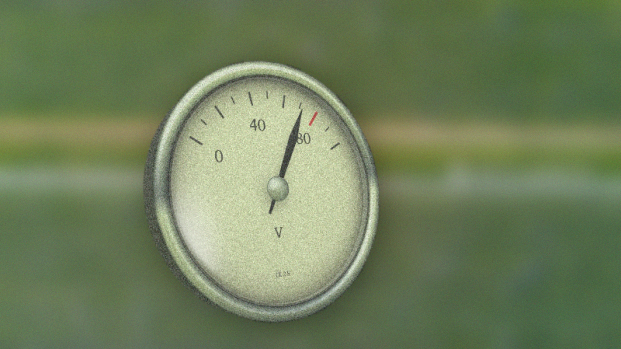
70 V
